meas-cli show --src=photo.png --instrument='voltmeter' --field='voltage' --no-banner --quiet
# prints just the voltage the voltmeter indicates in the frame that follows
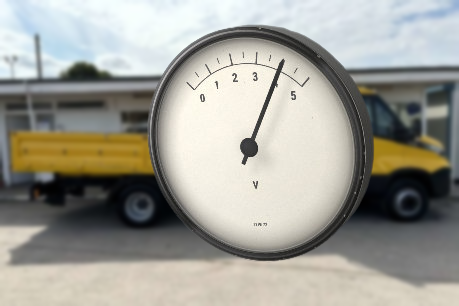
4 V
